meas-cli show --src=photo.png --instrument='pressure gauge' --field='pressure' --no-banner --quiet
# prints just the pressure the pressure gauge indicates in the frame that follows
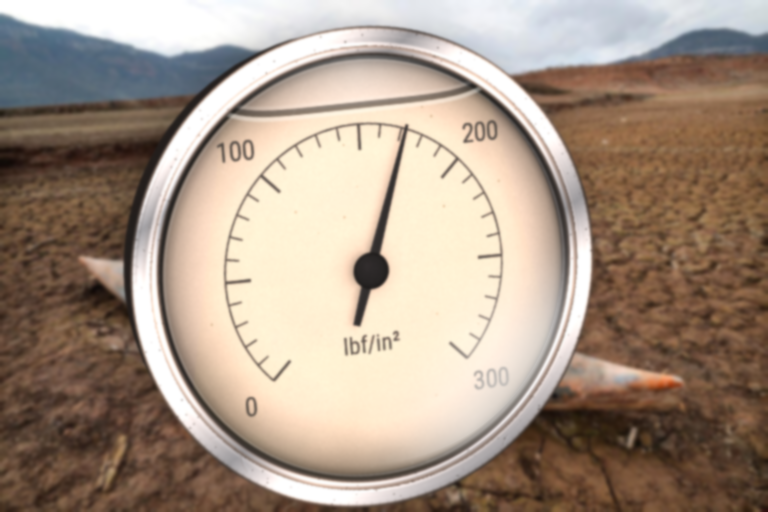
170 psi
